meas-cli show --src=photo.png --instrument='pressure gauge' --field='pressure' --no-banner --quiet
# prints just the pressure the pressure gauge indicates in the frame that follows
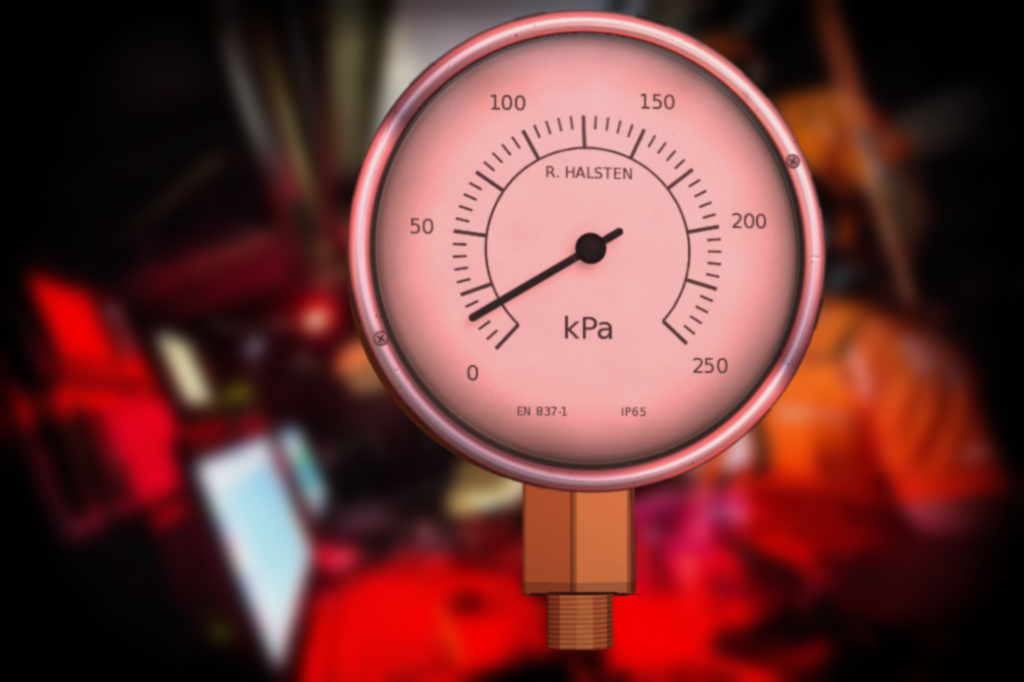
15 kPa
